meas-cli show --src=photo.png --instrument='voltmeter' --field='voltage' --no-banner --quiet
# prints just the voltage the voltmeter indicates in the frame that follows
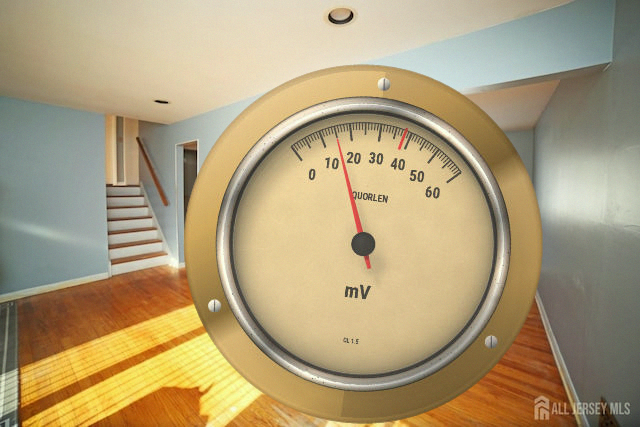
15 mV
